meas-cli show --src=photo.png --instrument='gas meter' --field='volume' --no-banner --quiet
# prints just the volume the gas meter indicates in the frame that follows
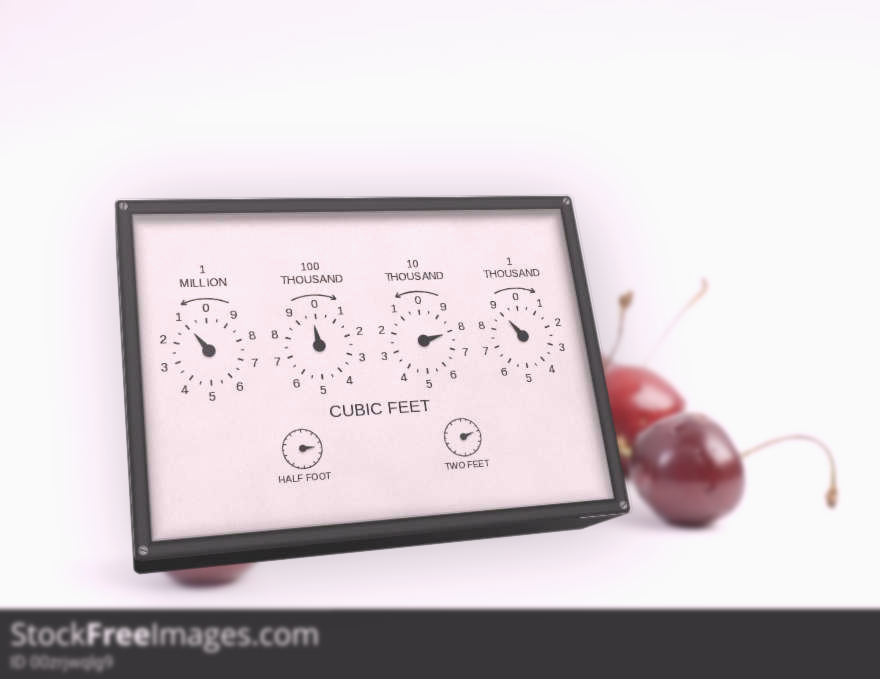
97900 ft³
